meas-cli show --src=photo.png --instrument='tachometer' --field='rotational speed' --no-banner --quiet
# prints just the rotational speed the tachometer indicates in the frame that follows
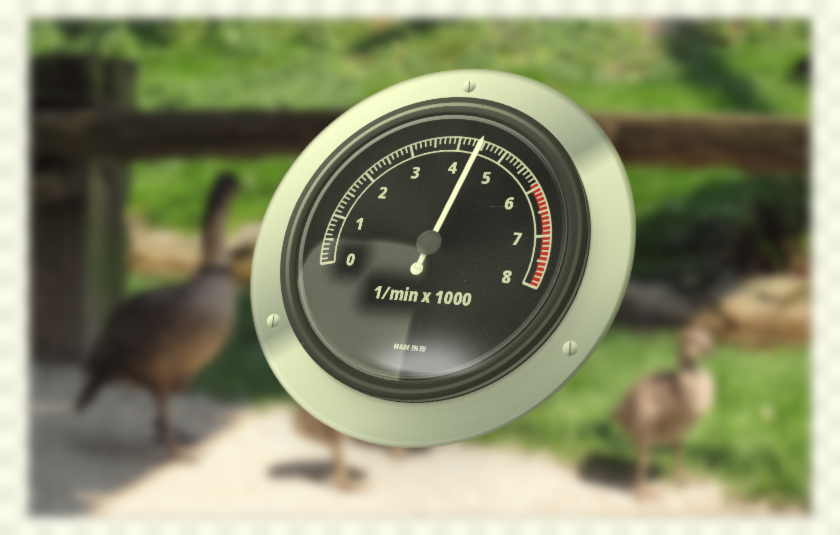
4500 rpm
